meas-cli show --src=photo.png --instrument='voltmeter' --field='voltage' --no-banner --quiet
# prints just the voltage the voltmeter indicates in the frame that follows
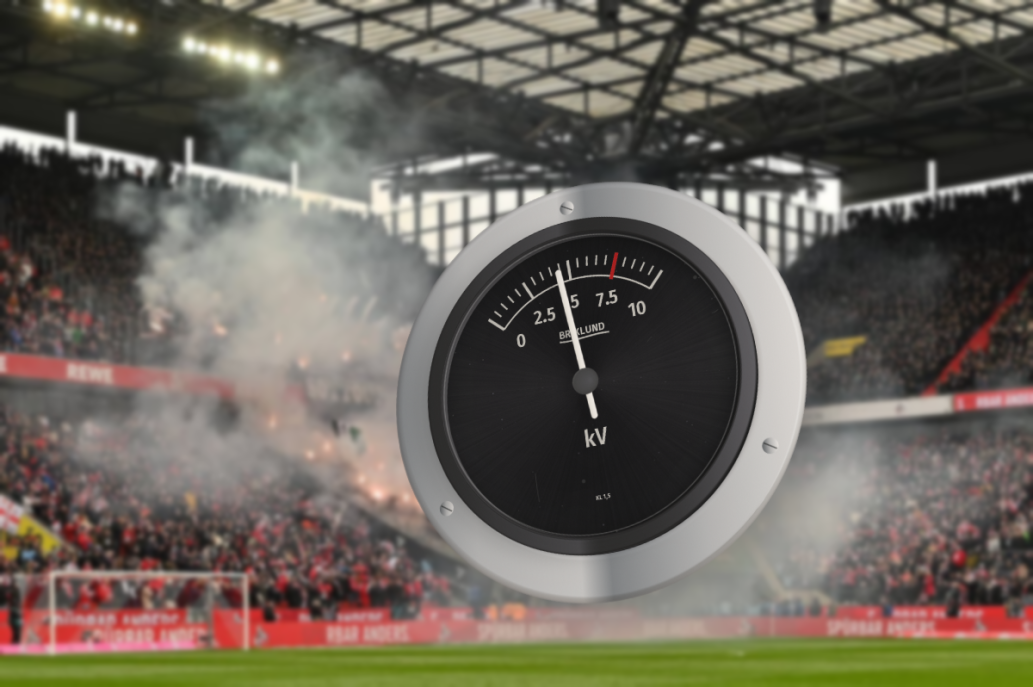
4.5 kV
